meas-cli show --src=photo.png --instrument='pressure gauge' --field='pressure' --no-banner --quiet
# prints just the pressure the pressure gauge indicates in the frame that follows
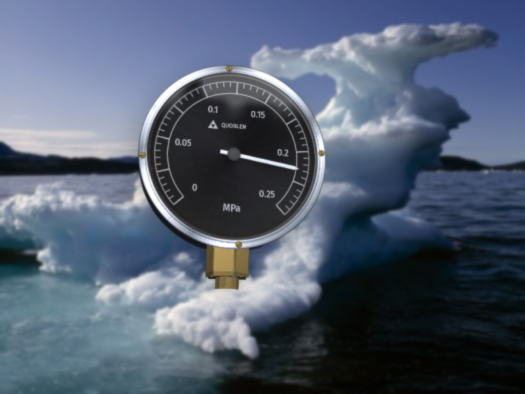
0.215 MPa
